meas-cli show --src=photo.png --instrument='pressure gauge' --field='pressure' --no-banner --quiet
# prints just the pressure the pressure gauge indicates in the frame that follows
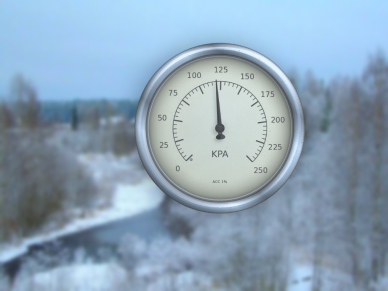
120 kPa
